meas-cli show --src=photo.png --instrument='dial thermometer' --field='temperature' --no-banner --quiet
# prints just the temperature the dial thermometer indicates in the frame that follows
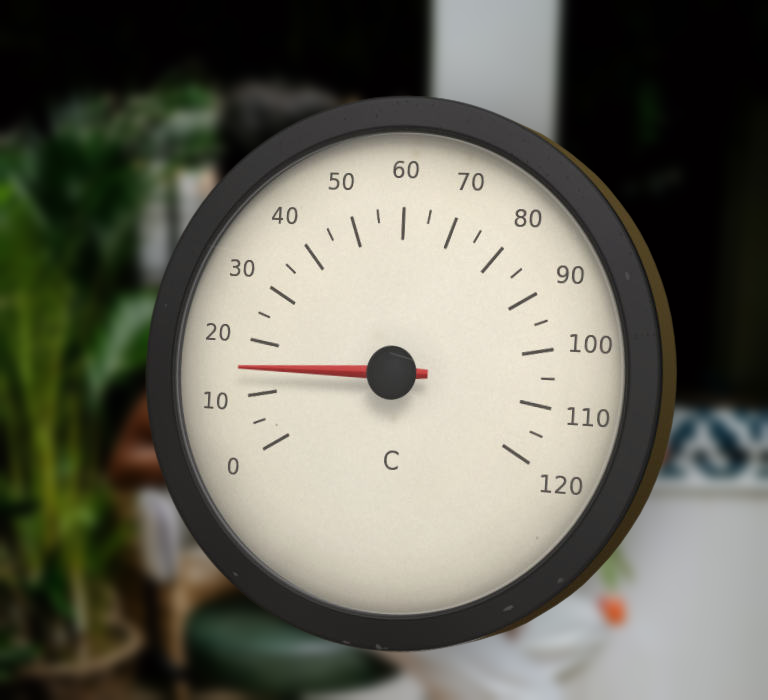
15 °C
